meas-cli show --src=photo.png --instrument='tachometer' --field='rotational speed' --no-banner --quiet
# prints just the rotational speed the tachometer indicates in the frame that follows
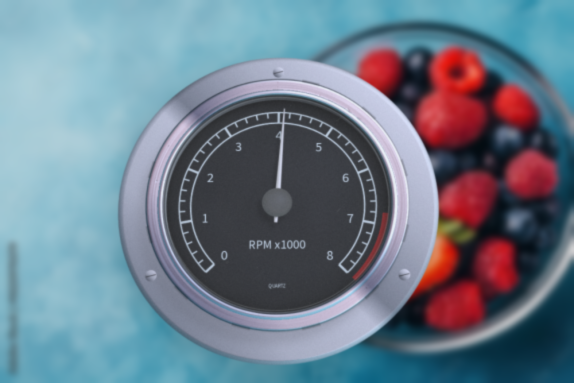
4100 rpm
